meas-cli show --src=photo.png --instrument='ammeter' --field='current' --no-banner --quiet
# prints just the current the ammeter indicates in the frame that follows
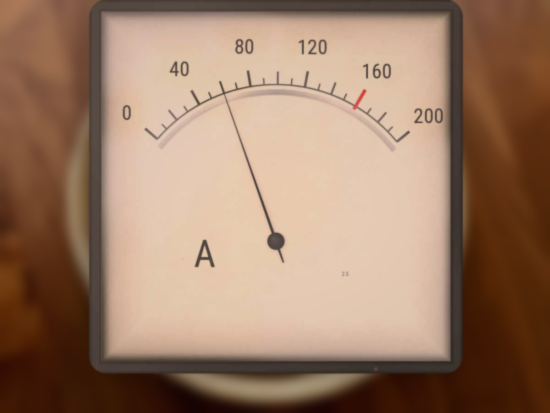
60 A
